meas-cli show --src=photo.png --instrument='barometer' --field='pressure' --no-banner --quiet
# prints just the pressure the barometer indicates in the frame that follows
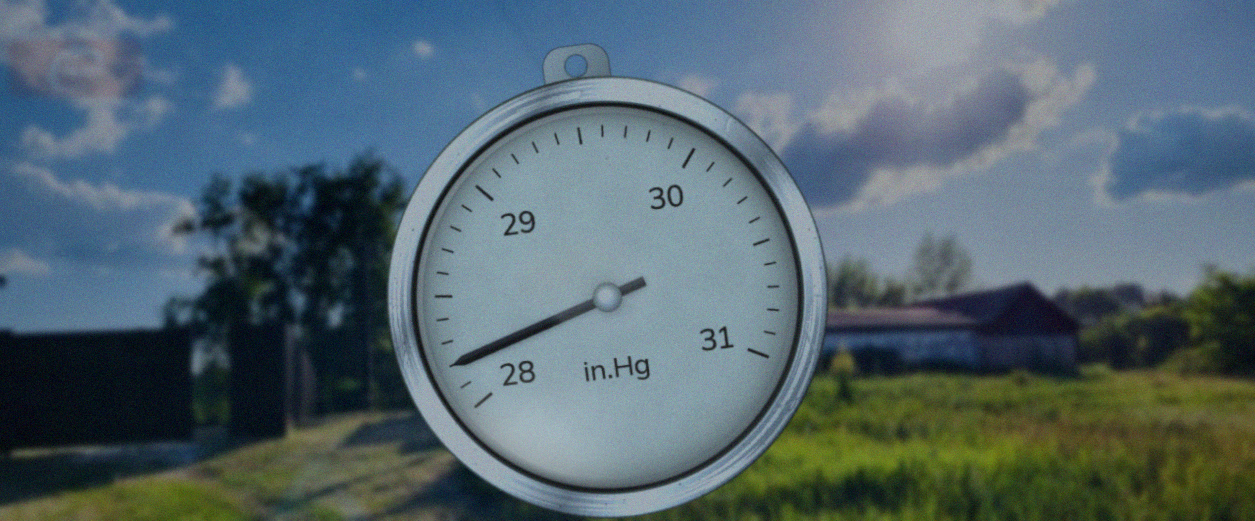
28.2 inHg
